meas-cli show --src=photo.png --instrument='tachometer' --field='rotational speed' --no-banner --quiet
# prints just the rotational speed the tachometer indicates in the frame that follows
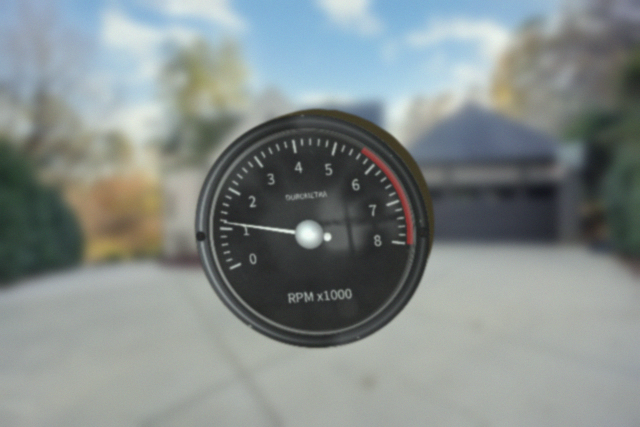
1200 rpm
